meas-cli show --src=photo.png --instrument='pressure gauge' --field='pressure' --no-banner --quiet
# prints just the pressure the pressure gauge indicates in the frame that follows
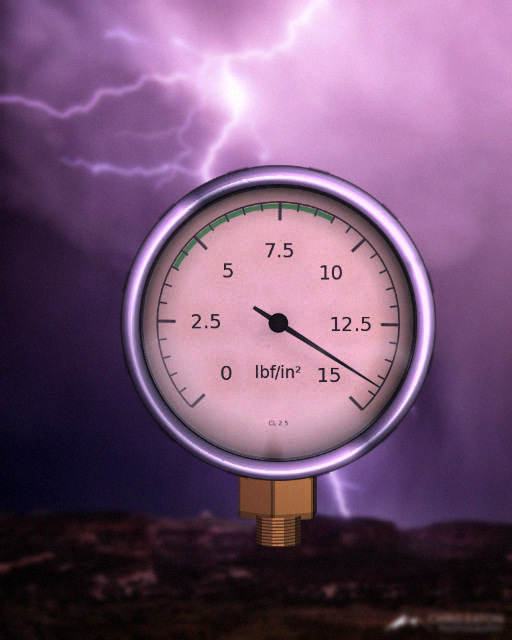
14.25 psi
